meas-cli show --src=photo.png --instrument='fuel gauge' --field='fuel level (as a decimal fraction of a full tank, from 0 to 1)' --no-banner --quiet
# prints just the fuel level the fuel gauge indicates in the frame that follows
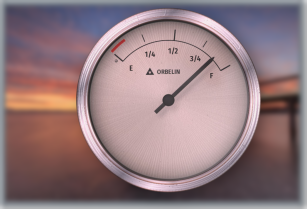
0.875
